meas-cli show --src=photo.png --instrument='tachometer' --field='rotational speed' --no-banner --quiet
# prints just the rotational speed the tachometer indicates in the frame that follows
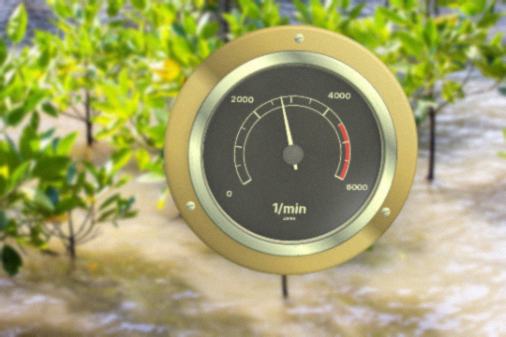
2750 rpm
